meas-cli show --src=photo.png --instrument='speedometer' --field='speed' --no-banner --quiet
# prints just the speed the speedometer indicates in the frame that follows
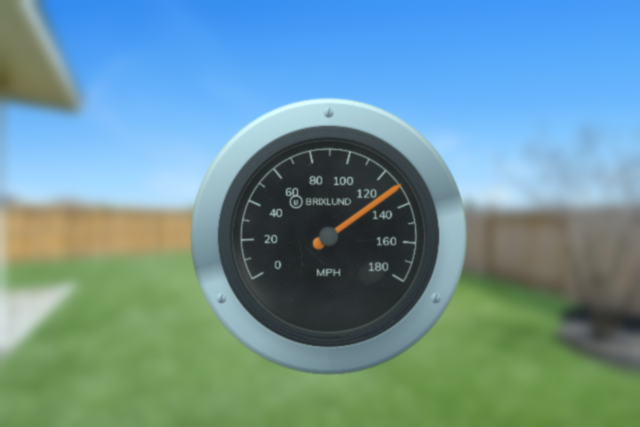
130 mph
